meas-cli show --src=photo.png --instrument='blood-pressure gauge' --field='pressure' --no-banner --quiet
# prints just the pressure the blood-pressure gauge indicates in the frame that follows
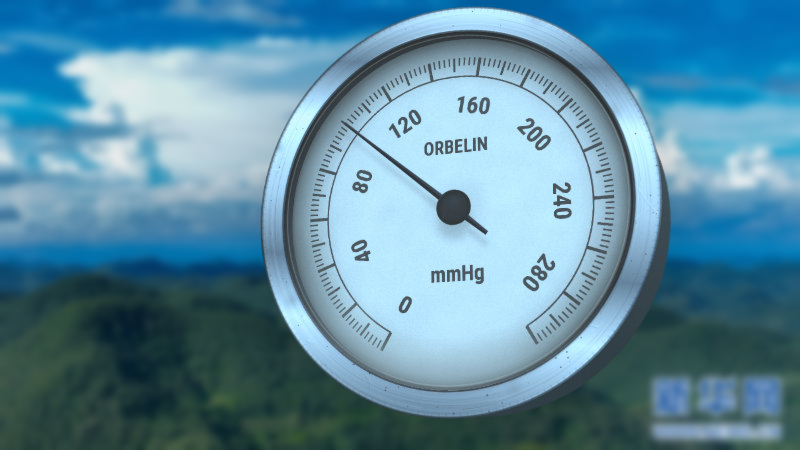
100 mmHg
